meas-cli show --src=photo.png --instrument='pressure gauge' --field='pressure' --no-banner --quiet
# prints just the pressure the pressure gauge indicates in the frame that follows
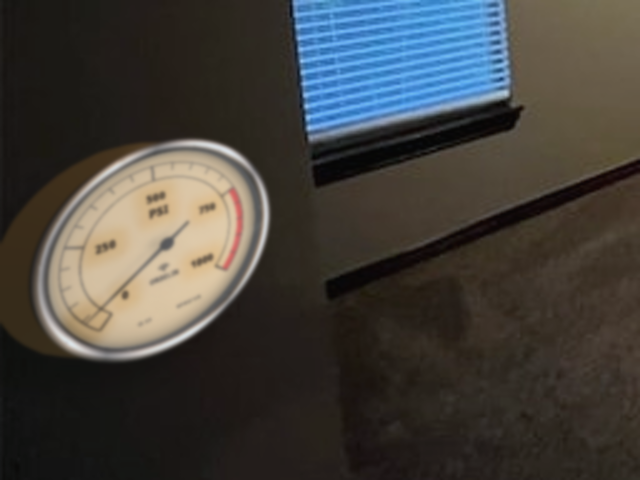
50 psi
